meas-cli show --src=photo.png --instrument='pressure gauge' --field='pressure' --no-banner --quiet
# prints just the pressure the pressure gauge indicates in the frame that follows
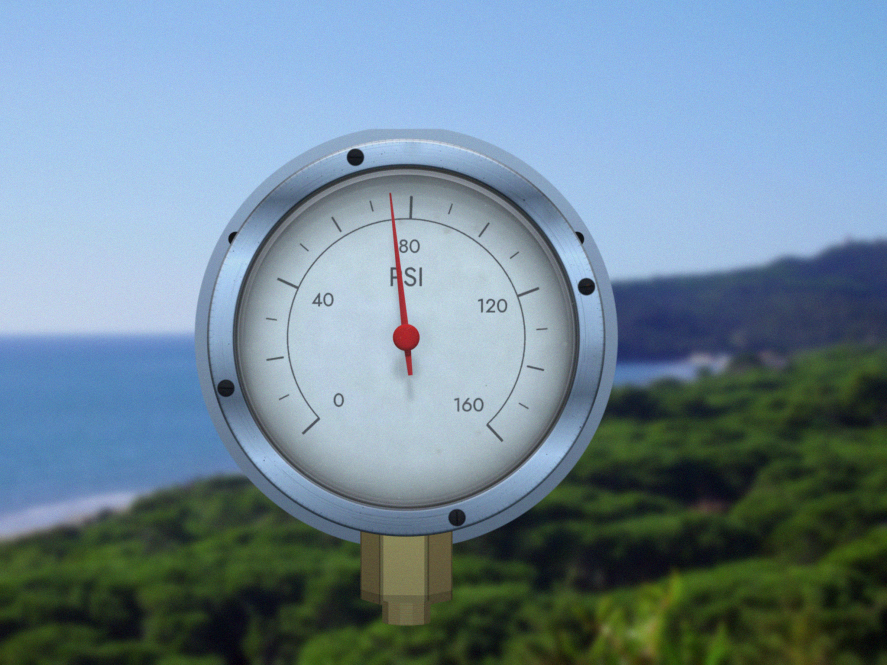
75 psi
